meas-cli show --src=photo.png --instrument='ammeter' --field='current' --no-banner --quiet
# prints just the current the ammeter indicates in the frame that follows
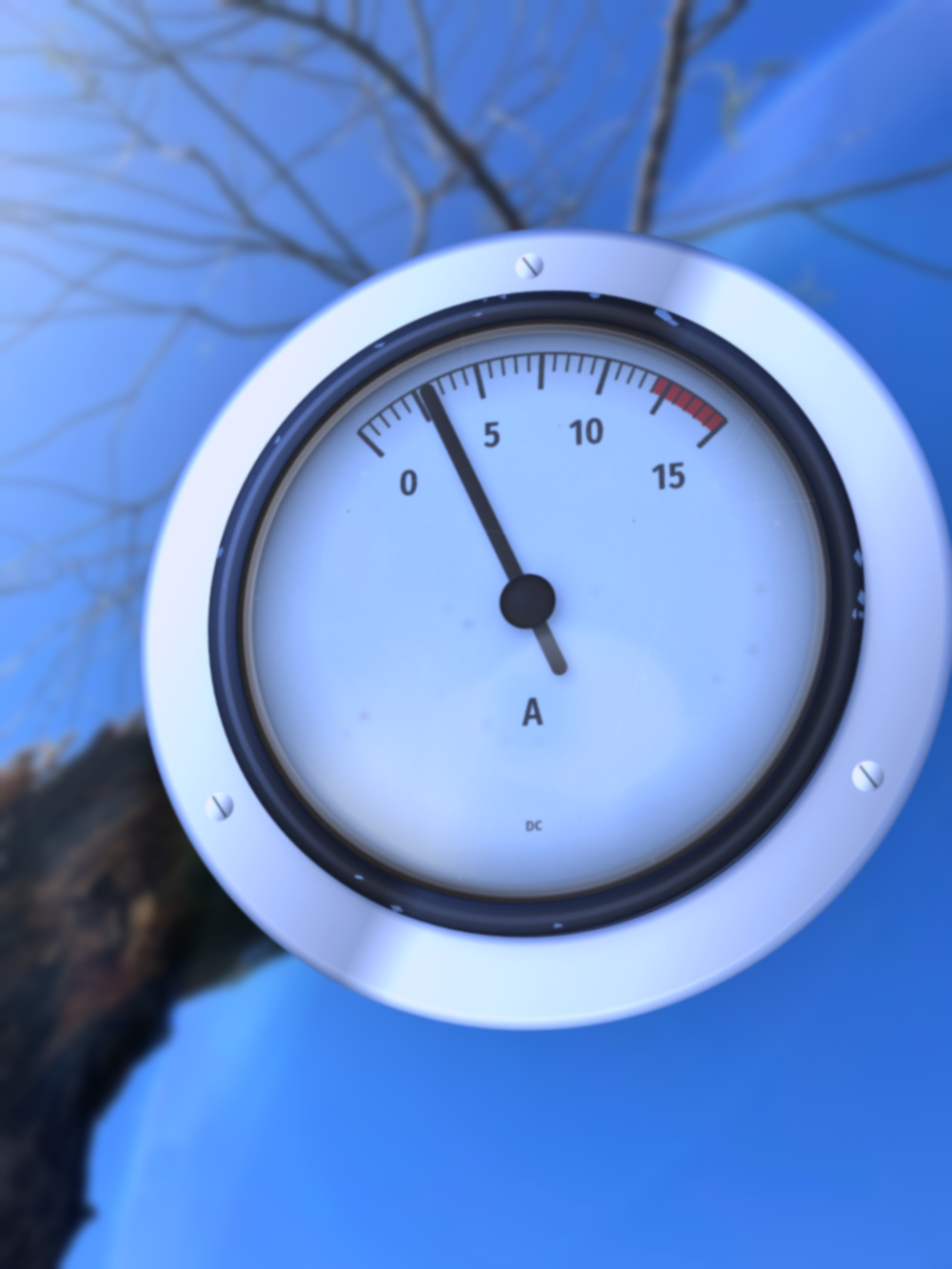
3 A
